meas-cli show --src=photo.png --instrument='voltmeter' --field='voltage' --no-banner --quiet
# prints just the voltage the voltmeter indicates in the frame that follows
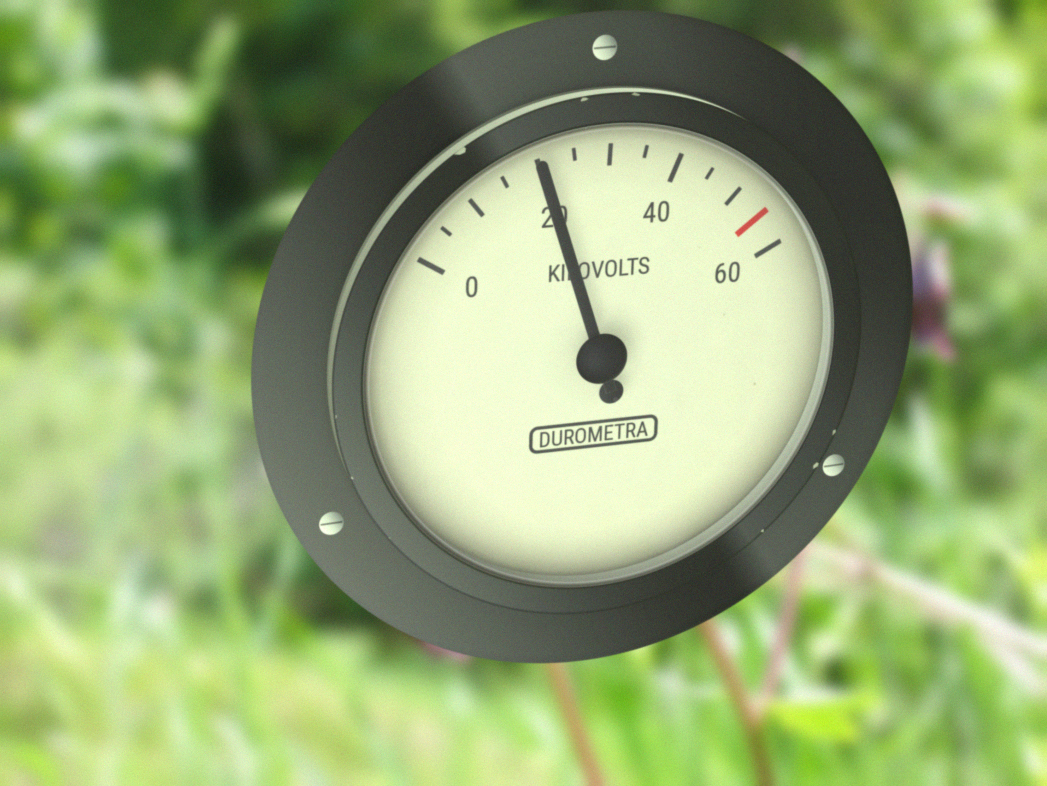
20 kV
